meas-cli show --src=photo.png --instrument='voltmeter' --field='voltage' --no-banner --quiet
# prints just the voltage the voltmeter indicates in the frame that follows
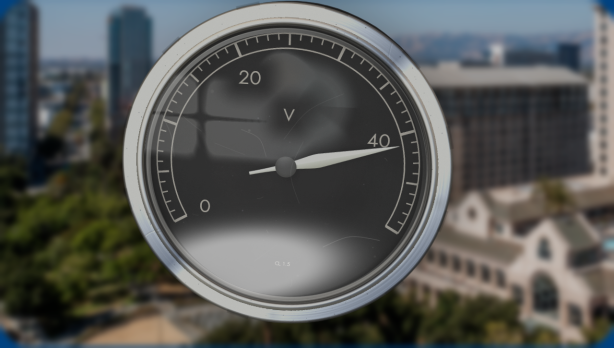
41 V
